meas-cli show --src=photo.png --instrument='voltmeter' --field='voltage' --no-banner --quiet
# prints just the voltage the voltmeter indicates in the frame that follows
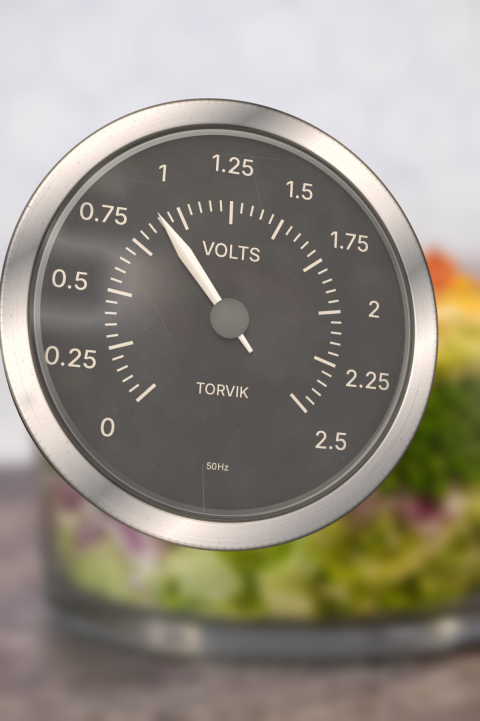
0.9 V
